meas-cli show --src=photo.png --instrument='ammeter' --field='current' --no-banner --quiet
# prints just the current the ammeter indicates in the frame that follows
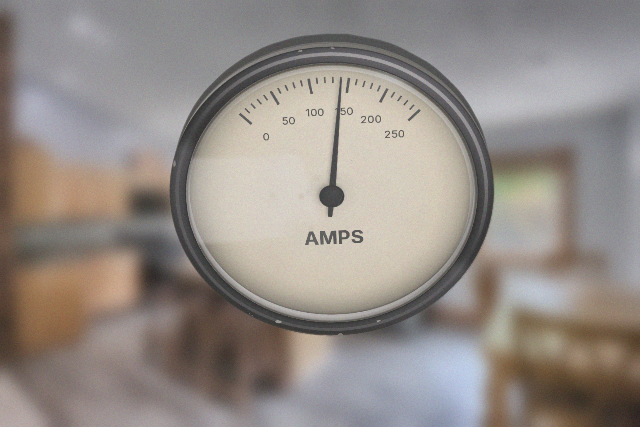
140 A
